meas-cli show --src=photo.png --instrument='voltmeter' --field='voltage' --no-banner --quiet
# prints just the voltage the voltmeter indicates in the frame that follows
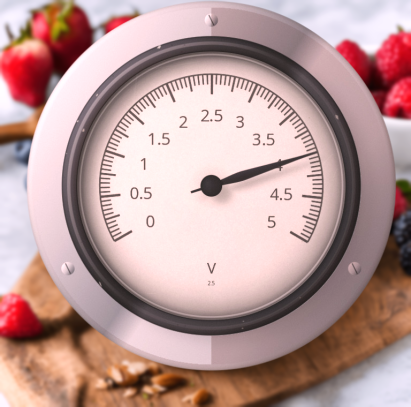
4 V
